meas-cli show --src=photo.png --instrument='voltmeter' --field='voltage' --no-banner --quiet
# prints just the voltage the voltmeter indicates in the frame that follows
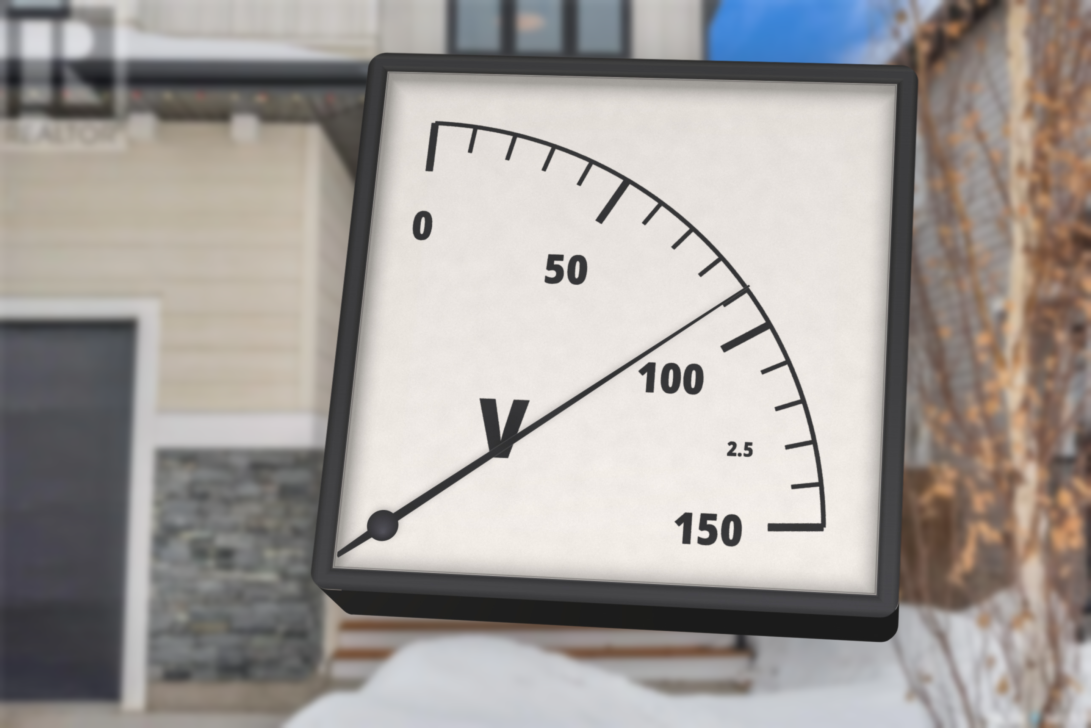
90 V
